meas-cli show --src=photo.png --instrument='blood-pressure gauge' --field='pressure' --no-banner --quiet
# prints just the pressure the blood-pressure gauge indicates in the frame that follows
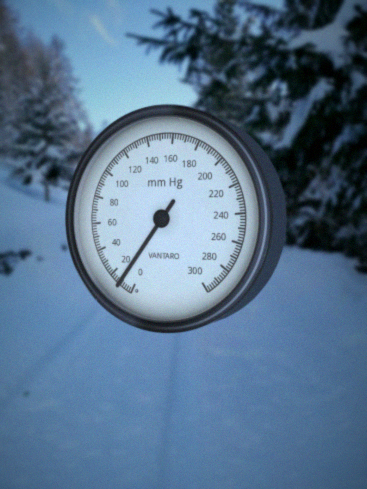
10 mmHg
